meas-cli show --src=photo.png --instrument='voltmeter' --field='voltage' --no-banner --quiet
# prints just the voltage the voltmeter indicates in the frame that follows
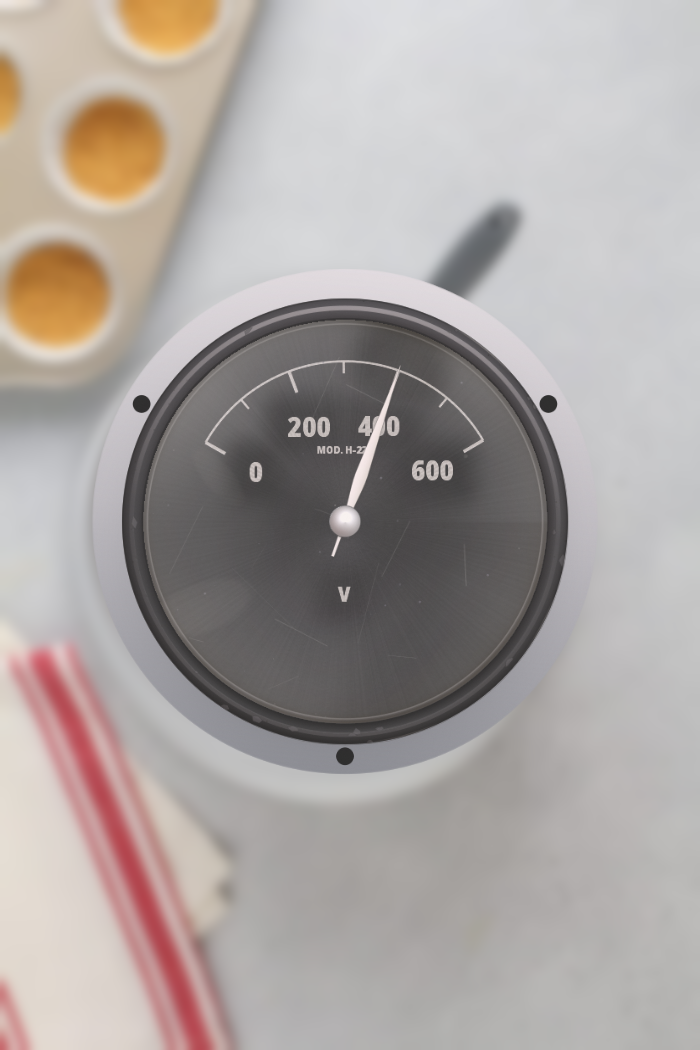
400 V
